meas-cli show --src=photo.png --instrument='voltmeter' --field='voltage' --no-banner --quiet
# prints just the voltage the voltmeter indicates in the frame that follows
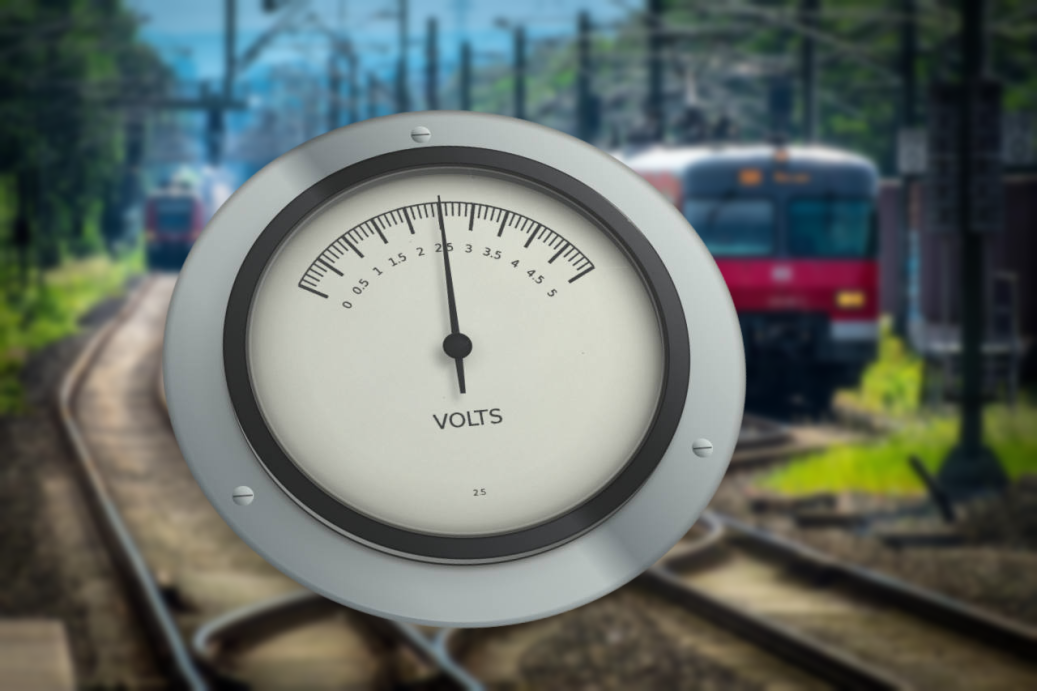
2.5 V
